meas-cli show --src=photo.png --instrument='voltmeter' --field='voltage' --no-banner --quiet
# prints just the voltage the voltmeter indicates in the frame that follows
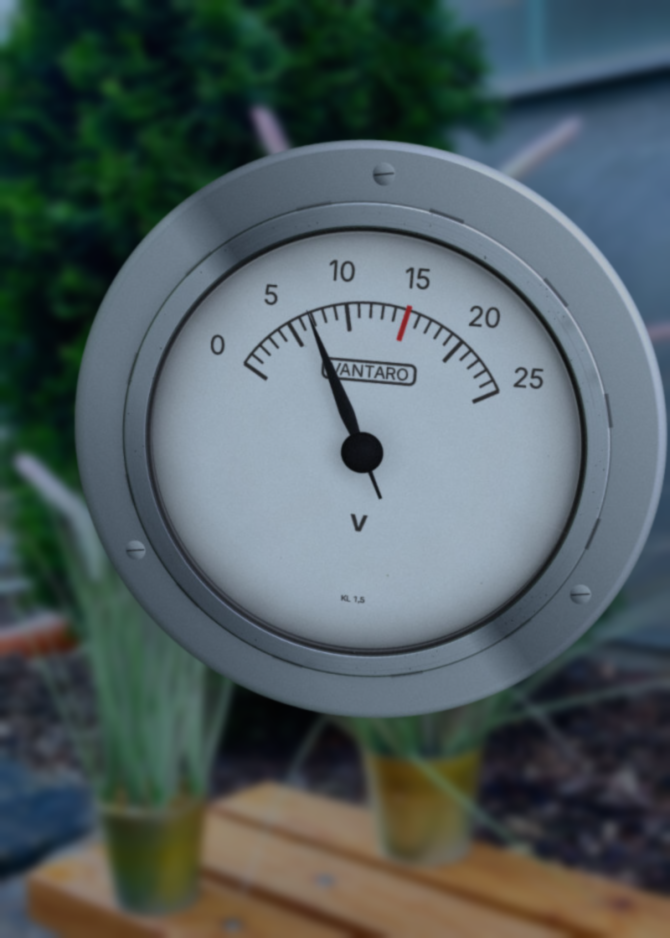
7 V
